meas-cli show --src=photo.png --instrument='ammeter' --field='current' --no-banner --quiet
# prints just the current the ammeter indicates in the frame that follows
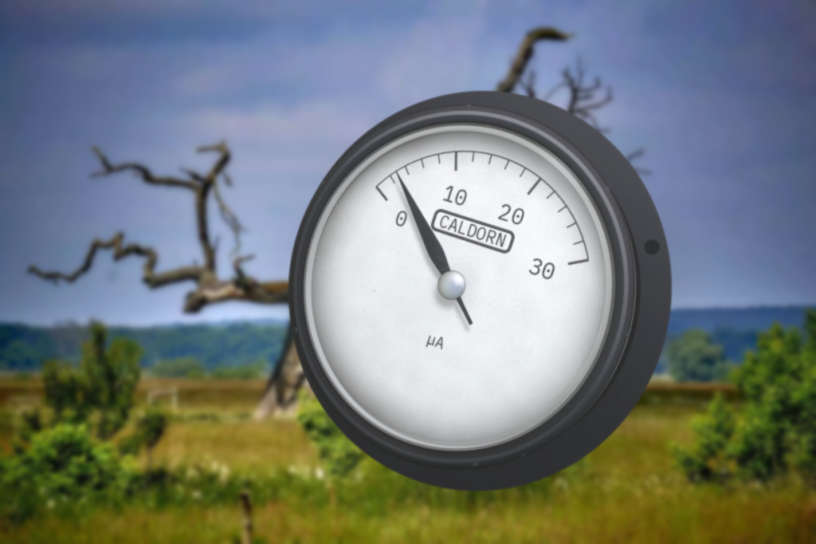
3 µA
